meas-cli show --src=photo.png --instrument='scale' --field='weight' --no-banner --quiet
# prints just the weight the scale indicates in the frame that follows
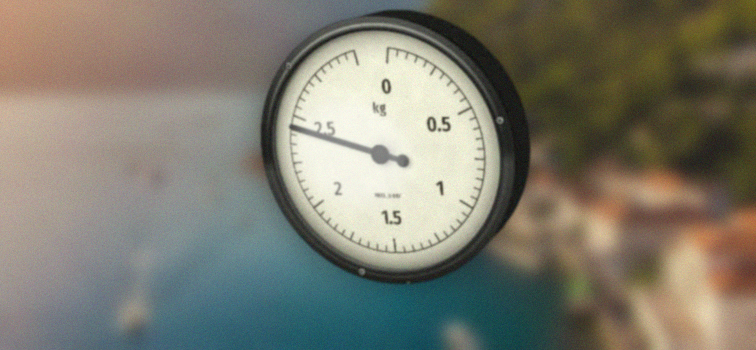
2.45 kg
